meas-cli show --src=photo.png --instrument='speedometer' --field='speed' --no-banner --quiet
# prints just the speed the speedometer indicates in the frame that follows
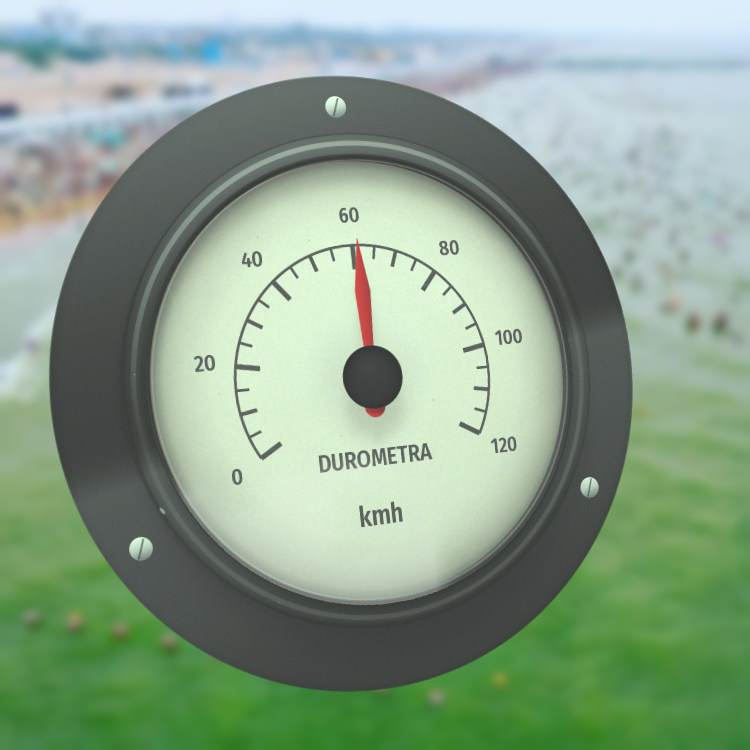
60 km/h
